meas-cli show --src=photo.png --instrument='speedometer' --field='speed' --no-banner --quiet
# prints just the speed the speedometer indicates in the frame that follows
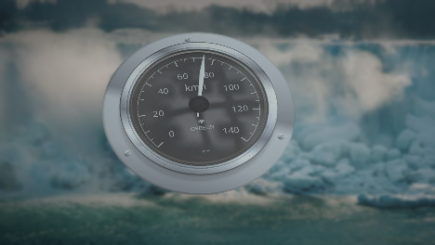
75 km/h
